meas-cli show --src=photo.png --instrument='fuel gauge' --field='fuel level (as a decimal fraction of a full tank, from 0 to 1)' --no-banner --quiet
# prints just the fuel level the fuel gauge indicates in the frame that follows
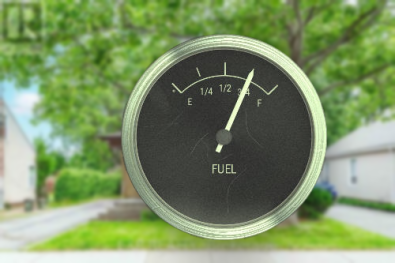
0.75
